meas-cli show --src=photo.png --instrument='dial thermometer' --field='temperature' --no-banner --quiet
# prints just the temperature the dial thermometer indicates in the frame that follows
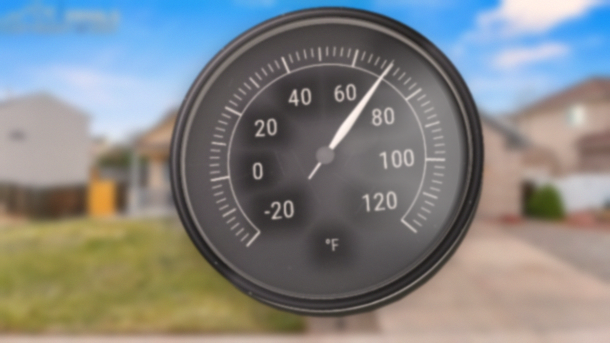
70 °F
